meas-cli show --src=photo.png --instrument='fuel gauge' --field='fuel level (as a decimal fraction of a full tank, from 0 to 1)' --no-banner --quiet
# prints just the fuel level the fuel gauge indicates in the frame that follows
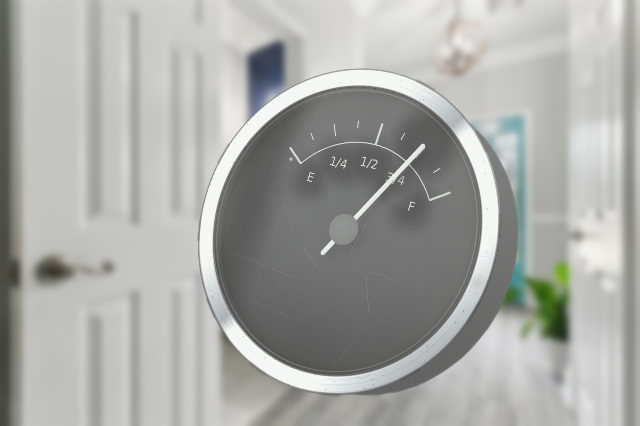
0.75
